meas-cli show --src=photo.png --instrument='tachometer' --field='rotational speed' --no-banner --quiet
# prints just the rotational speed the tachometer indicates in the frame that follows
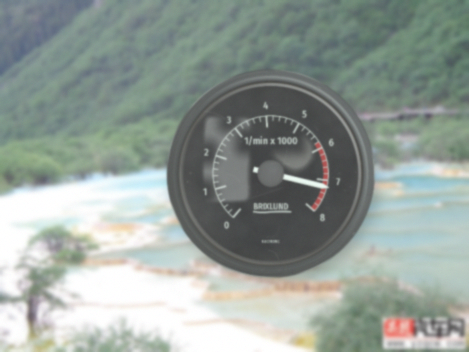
7200 rpm
